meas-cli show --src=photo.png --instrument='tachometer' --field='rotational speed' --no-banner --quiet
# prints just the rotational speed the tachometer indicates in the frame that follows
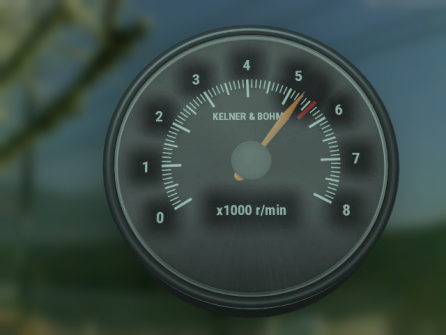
5300 rpm
